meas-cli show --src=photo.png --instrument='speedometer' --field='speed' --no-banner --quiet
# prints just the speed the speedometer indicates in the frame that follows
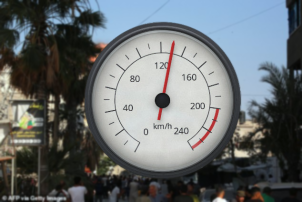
130 km/h
